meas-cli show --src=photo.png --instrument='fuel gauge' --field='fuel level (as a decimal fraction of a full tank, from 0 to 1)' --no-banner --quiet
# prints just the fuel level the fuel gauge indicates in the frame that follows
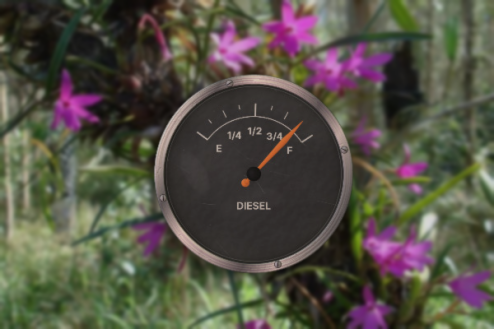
0.875
